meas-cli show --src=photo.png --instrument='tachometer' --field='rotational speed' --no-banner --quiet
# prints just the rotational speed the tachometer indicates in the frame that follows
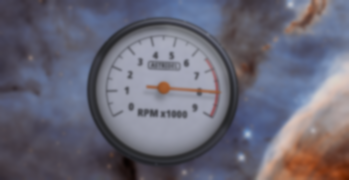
8000 rpm
